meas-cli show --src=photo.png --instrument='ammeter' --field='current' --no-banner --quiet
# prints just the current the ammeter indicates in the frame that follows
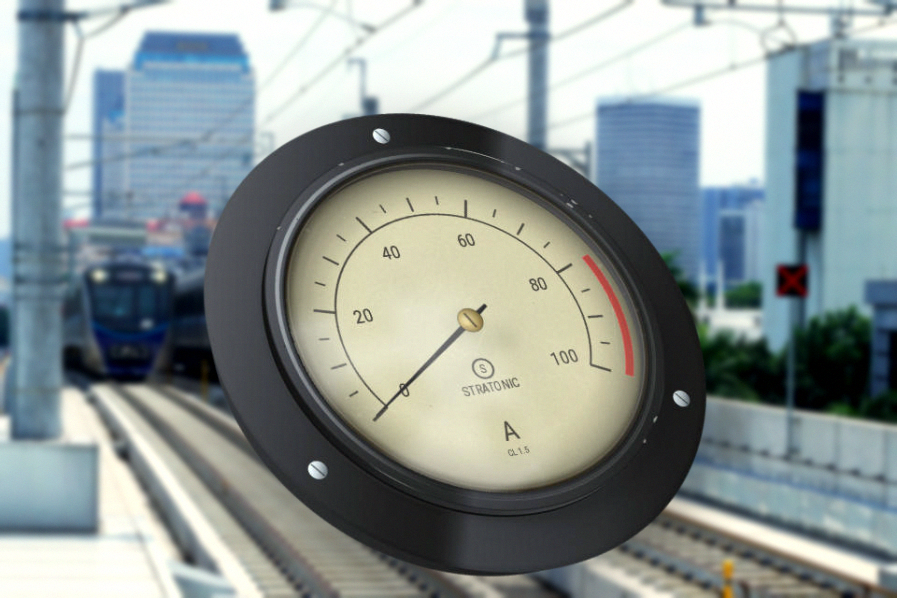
0 A
